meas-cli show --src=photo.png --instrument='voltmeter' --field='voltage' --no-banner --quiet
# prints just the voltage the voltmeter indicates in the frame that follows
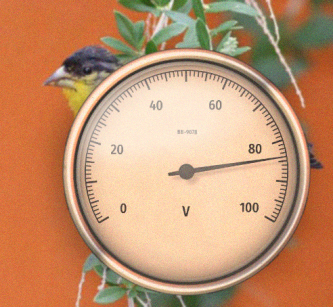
84 V
